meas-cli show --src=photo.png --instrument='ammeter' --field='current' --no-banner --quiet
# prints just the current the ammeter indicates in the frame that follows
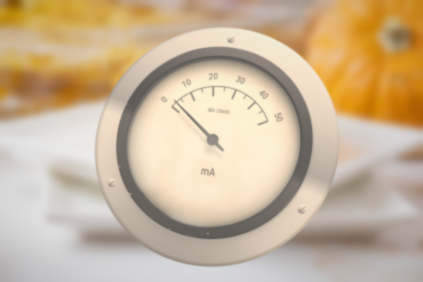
2.5 mA
